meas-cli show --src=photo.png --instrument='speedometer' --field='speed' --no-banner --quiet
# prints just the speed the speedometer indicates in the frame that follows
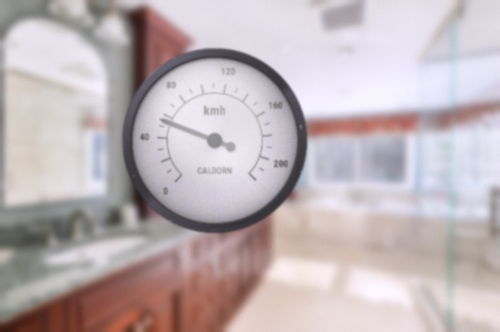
55 km/h
